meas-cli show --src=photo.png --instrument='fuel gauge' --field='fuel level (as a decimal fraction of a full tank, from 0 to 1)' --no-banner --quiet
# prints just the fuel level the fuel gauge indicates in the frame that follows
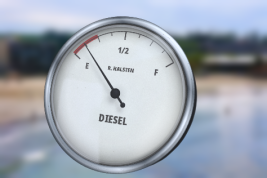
0.125
